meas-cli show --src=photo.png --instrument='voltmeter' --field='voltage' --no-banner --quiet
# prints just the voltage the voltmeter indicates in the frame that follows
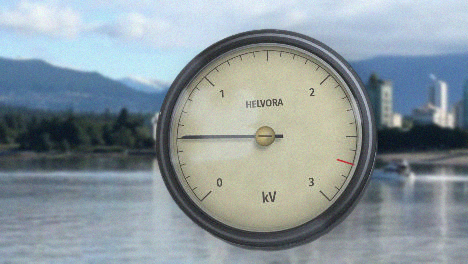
0.5 kV
